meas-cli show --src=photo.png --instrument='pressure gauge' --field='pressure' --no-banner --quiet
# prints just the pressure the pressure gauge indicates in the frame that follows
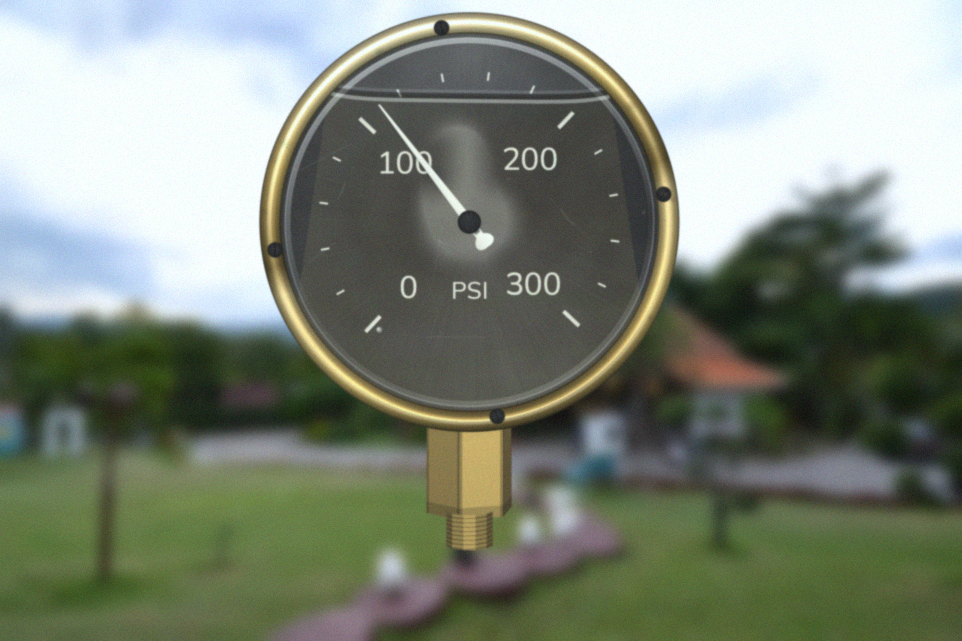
110 psi
